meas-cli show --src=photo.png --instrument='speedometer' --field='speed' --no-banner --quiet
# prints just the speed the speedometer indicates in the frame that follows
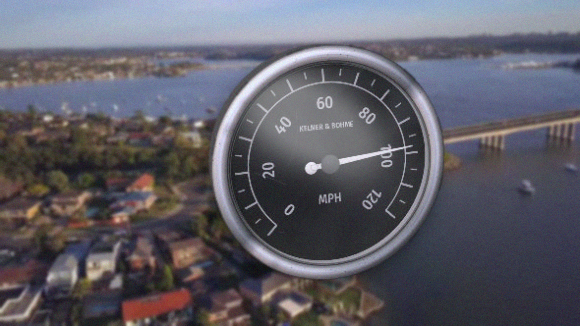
97.5 mph
